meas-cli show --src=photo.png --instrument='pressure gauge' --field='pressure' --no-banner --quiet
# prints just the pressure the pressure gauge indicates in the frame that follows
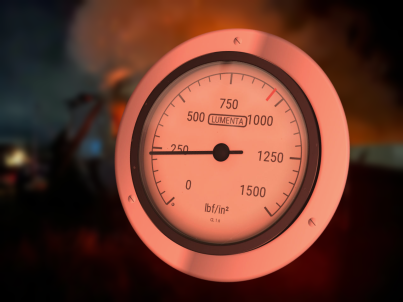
225 psi
